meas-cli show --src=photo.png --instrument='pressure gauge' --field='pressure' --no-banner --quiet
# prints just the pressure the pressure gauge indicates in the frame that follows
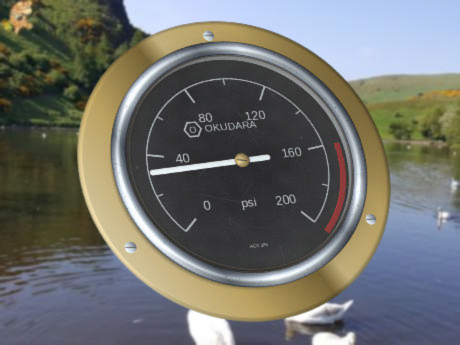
30 psi
